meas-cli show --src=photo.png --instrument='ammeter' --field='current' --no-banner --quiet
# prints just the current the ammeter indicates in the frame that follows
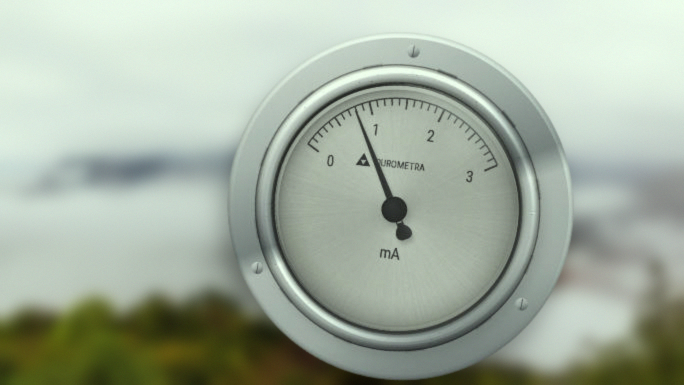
0.8 mA
